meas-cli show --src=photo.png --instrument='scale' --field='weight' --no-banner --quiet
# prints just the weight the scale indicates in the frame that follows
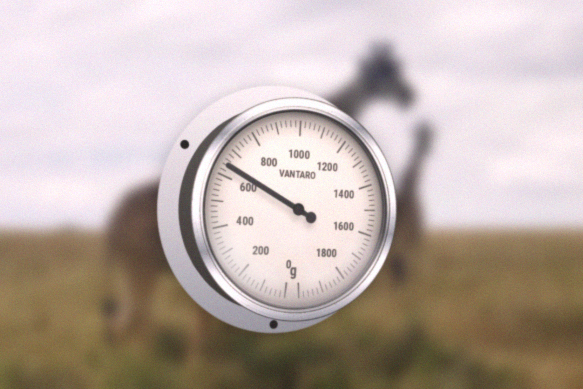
640 g
